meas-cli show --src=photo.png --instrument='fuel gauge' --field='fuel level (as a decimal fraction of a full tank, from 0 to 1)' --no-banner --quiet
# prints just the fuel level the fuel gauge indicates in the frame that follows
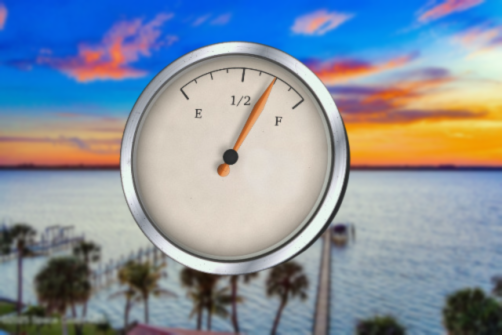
0.75
